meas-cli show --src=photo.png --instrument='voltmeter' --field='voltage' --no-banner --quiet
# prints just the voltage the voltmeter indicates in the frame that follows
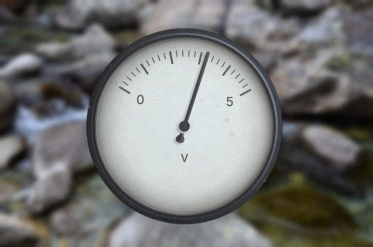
3.2 V
